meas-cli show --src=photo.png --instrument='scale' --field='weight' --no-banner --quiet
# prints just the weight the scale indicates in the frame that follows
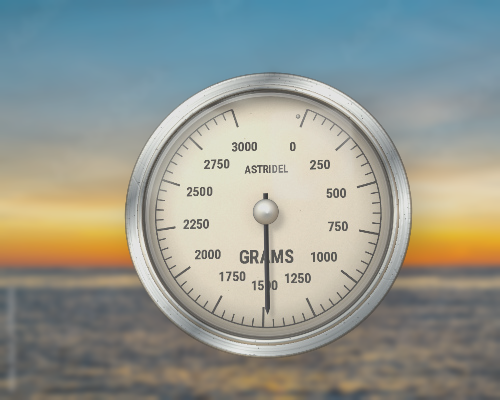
1475 g
